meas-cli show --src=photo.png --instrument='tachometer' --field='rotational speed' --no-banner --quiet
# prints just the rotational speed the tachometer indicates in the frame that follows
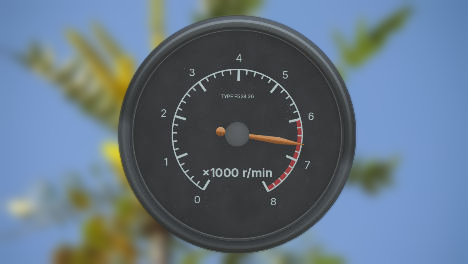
6600 rpm
